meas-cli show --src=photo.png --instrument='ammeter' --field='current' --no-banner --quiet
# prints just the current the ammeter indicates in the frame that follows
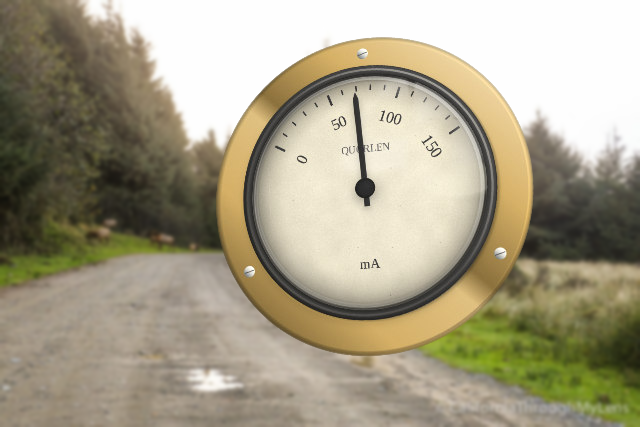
70 mA
